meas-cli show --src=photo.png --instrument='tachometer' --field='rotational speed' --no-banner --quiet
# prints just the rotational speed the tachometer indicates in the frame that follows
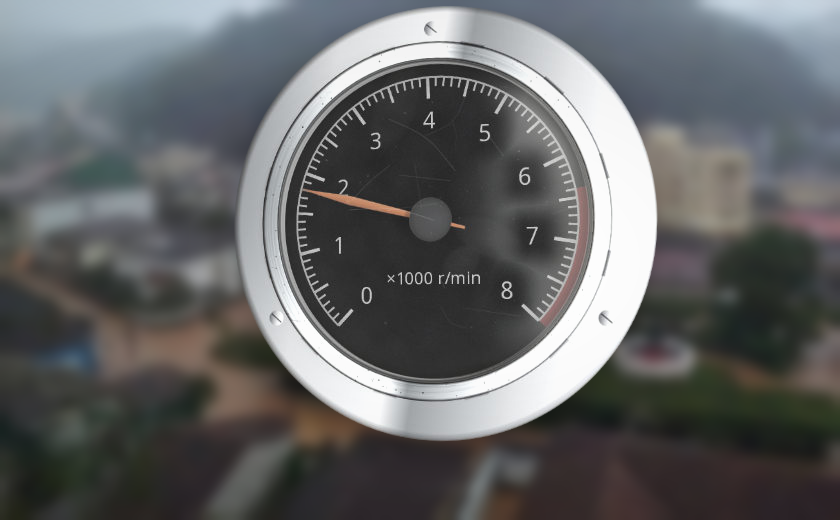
1800 rpm
